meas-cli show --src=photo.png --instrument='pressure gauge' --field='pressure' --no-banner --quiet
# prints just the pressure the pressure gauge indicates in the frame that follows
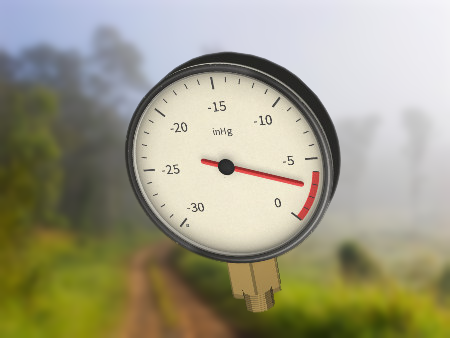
-3 inHg
